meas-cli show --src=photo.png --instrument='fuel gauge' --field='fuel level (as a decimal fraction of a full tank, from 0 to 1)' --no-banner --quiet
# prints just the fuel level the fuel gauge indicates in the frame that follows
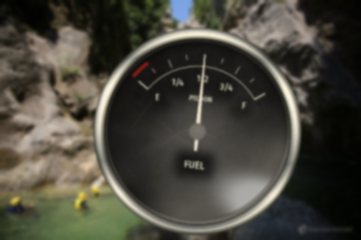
0.5
